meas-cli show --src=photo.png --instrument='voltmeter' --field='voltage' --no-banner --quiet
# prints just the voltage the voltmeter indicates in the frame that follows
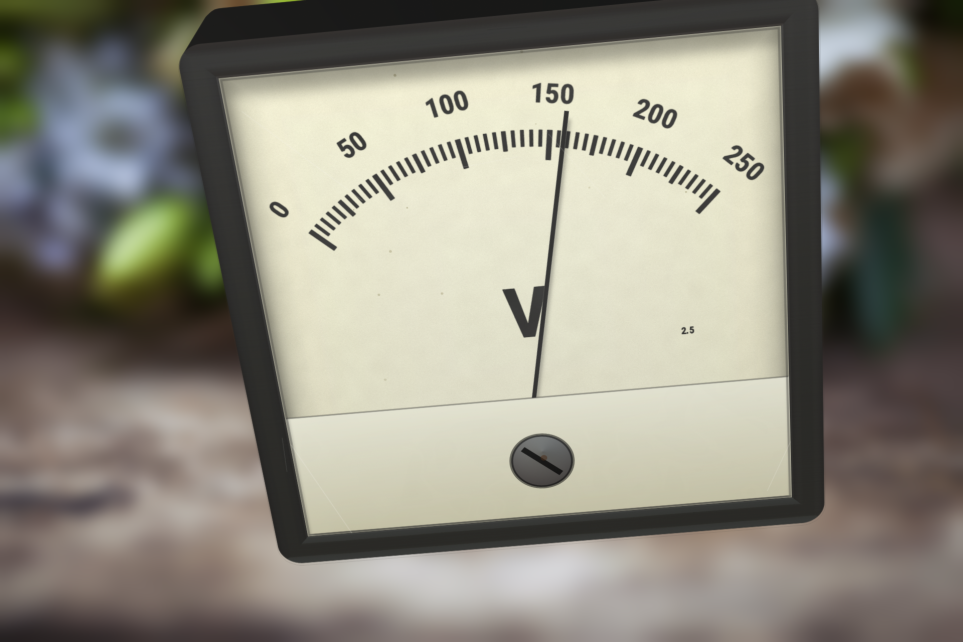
157.5 V
